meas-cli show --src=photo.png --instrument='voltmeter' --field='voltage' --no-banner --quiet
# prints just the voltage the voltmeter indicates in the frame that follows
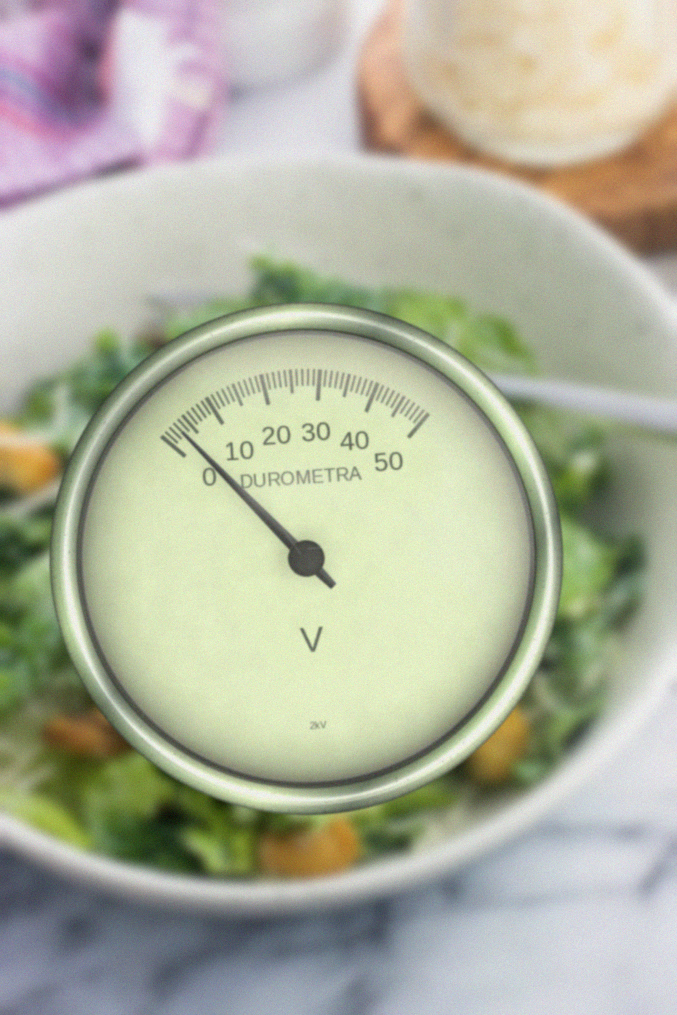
3 V
